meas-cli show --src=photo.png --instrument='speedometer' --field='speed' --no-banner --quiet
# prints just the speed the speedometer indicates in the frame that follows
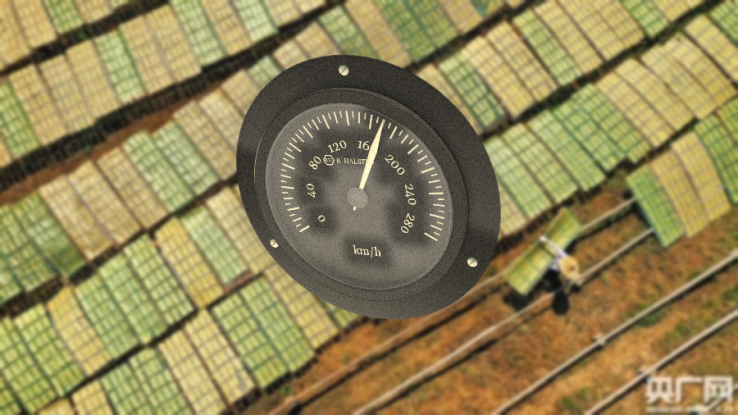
170 km/h
